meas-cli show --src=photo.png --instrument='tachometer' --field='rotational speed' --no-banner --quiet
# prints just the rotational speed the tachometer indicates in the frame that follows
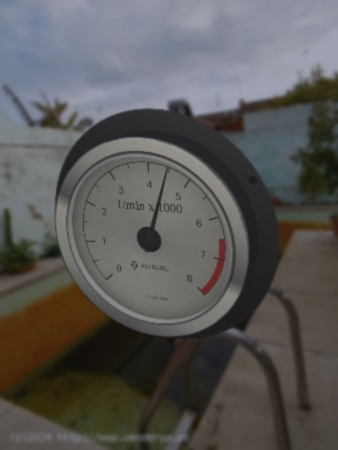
4500 rpm
